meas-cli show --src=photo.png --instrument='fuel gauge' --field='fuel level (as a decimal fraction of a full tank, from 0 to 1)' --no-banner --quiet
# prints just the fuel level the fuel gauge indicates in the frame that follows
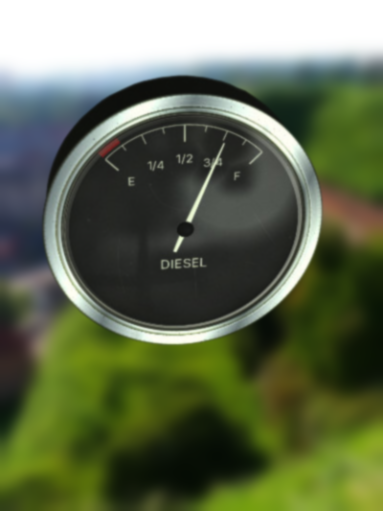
0.75
